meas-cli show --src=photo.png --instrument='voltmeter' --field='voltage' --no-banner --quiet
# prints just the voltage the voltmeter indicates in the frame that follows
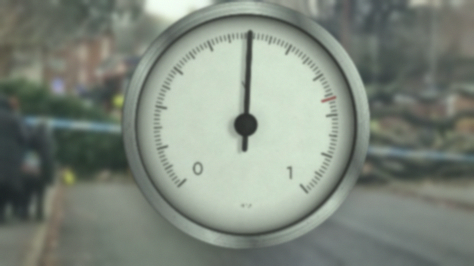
0.5 V
